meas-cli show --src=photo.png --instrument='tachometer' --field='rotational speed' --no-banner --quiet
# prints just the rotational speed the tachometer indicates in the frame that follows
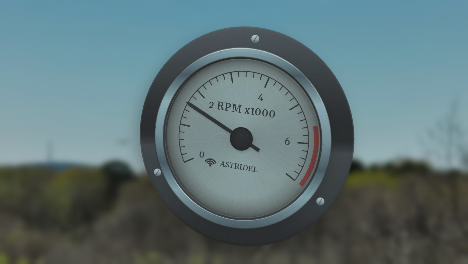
1600 rpm
